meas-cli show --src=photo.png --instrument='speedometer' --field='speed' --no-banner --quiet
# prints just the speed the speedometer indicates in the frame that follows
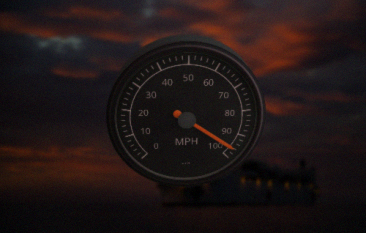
96 mph
